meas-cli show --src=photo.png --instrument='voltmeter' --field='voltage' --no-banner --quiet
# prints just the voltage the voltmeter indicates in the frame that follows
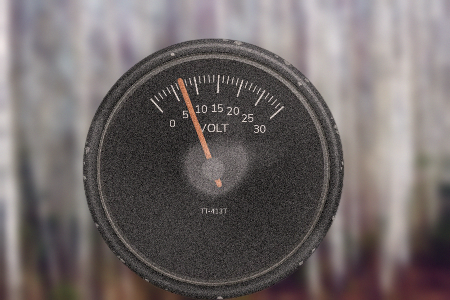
7 V
